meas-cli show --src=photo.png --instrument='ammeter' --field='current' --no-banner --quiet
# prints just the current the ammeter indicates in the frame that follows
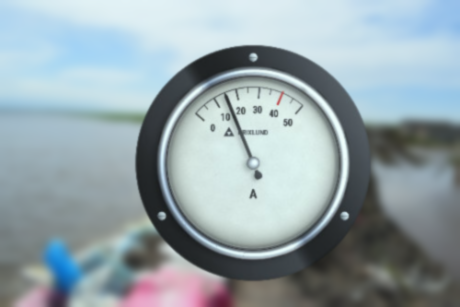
15 A
